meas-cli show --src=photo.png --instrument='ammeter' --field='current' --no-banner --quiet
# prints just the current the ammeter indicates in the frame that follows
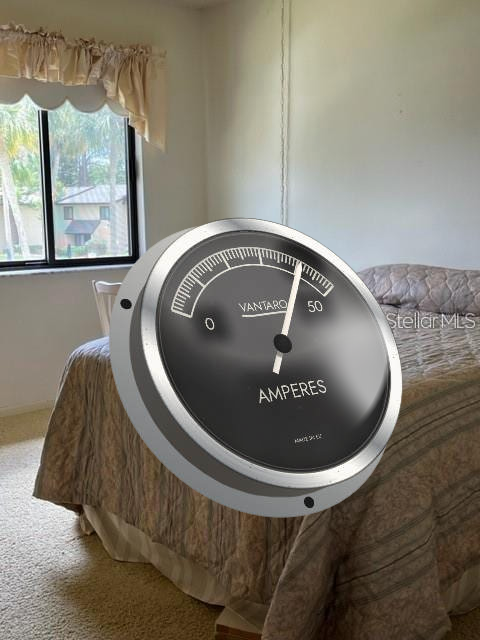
40 A
